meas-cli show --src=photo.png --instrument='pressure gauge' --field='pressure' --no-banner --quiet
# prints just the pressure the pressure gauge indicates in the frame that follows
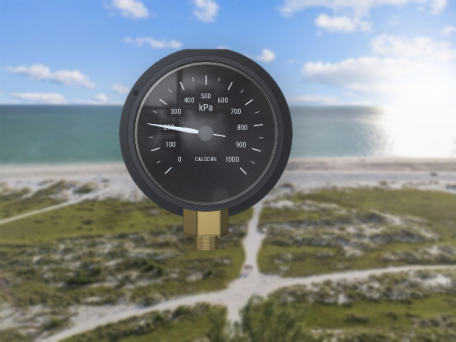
200 kPa
